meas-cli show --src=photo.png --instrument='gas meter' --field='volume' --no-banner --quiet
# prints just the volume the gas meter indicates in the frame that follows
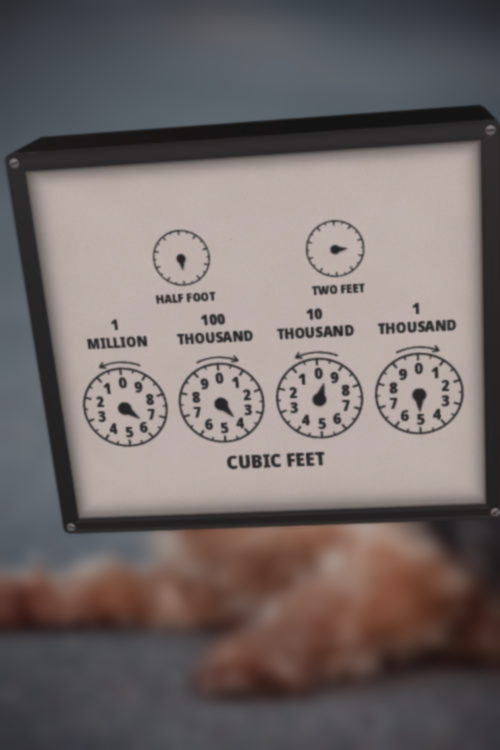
639500 ft³
